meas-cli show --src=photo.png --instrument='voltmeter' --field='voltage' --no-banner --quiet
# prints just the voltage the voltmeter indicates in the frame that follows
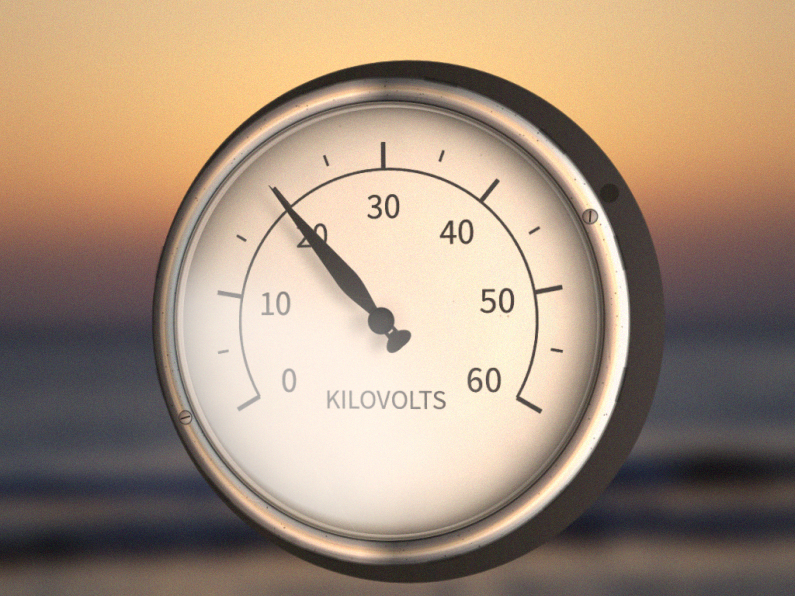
20 kV
